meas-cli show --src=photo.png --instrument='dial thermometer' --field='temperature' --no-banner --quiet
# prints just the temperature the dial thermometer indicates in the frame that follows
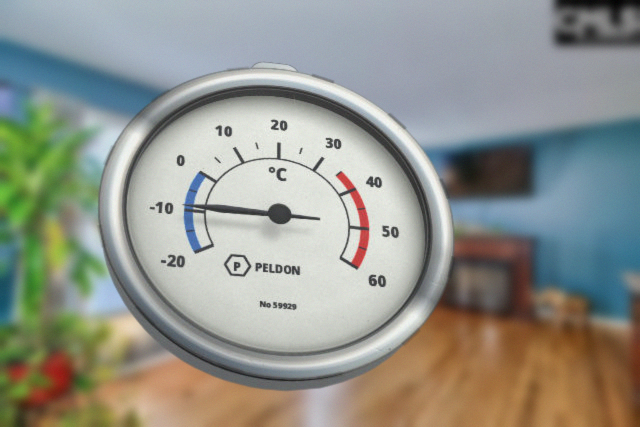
-10 °C
